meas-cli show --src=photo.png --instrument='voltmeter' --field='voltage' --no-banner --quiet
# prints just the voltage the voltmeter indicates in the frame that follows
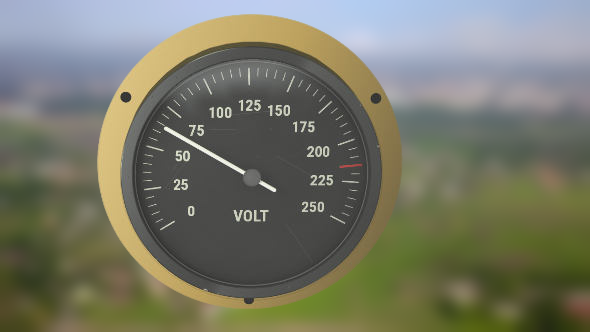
65 V
